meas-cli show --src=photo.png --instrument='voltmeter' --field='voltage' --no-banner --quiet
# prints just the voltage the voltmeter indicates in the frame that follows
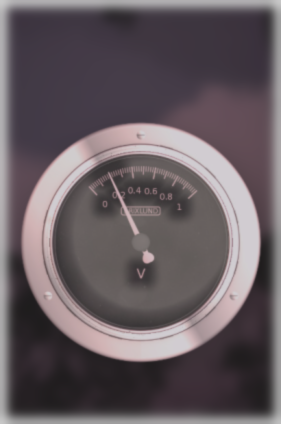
0.2 V
